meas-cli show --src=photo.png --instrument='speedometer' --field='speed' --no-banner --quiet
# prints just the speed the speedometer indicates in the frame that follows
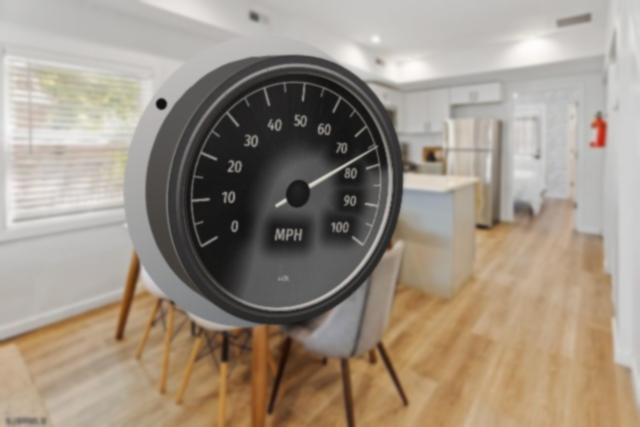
75 mph
